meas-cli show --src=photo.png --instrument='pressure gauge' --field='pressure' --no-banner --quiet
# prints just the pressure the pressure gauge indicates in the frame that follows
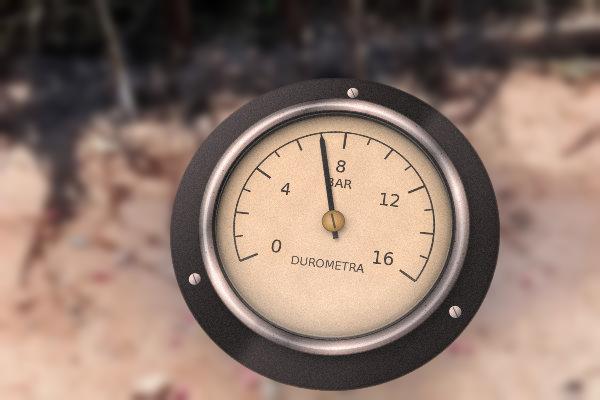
7 bar
